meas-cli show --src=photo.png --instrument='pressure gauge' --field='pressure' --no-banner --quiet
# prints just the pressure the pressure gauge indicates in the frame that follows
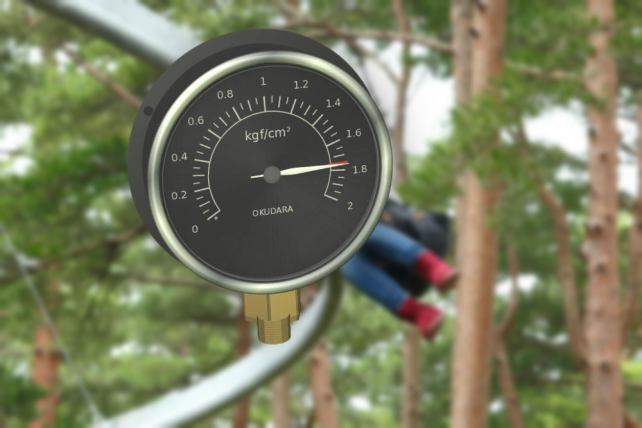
1.75 kg/cm²
